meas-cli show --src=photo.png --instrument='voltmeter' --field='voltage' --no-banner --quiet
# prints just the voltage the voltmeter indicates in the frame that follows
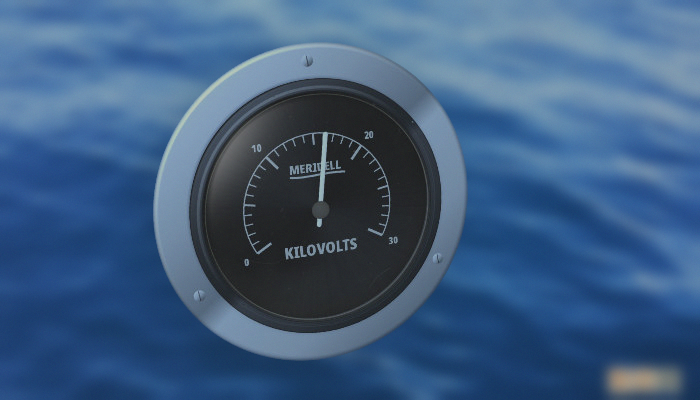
16 kV
